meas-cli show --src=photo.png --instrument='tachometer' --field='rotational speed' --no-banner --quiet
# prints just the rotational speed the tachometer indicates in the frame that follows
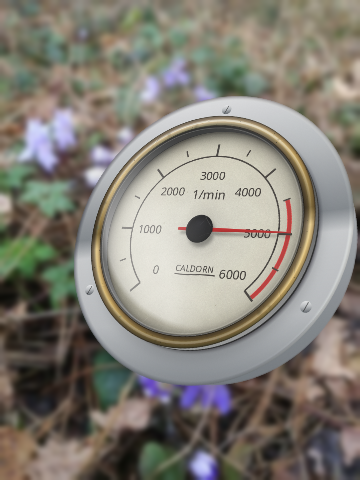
5000 rpm
